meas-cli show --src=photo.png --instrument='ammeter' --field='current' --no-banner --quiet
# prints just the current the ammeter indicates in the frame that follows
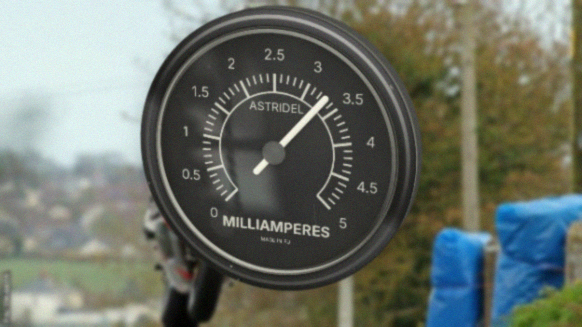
3.3 mA
